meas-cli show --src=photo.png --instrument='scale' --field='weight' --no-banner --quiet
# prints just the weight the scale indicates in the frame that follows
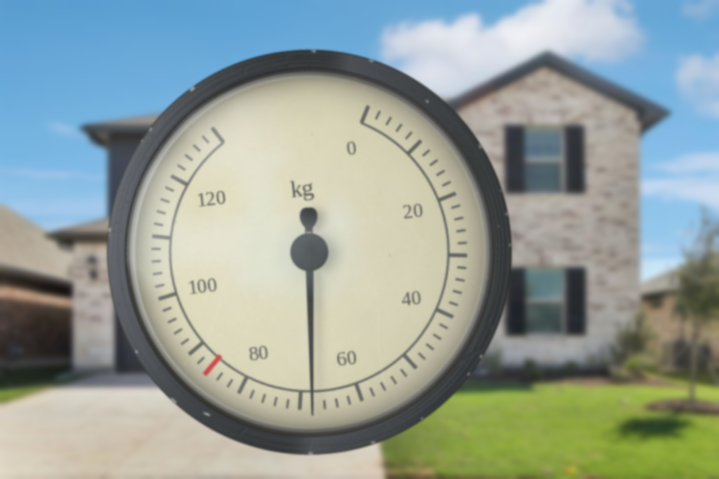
68 kg
